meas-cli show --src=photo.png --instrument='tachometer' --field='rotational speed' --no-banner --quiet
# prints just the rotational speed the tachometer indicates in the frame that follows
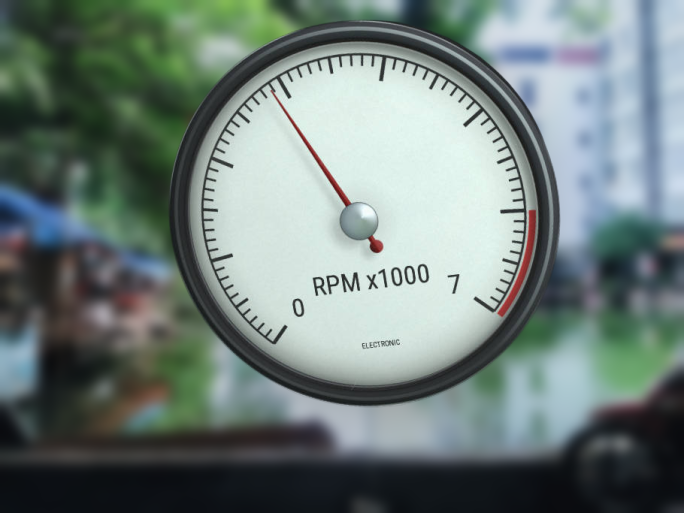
2900 rpm
